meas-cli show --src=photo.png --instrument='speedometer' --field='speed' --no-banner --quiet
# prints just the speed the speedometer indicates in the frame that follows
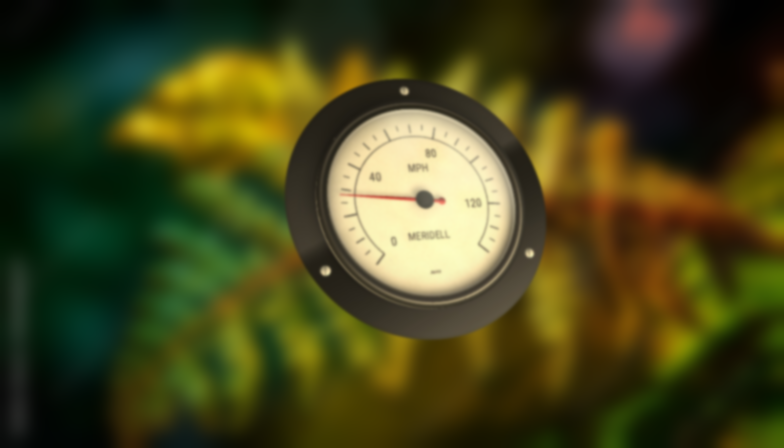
27.5 mph
